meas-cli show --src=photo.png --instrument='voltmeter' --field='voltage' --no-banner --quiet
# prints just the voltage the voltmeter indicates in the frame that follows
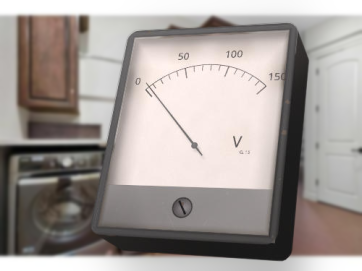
5 V
